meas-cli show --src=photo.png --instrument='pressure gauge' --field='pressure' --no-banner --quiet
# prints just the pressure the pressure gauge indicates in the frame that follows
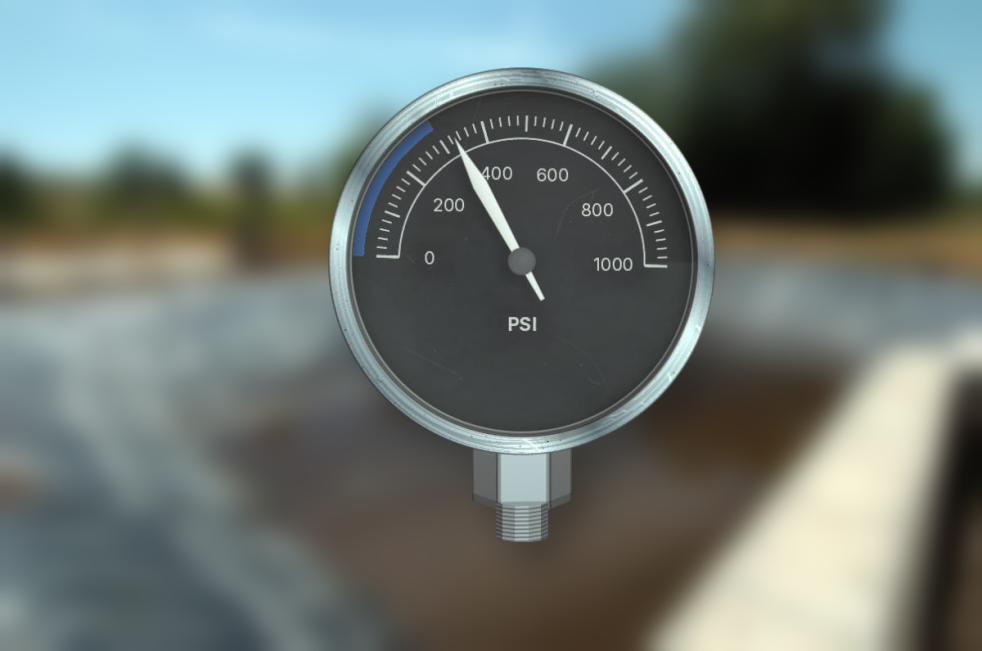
330 psi
